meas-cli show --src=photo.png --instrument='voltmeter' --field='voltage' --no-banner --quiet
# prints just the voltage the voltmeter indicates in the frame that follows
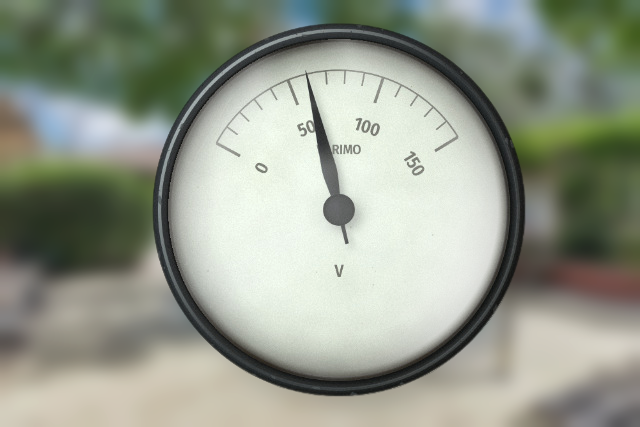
60 V
